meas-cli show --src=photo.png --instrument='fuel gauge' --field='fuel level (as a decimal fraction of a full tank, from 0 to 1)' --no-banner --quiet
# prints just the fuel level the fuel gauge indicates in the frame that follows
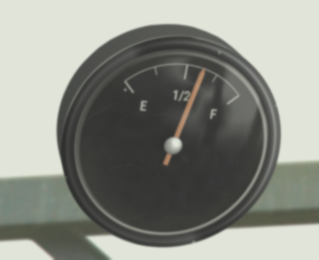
0.625
